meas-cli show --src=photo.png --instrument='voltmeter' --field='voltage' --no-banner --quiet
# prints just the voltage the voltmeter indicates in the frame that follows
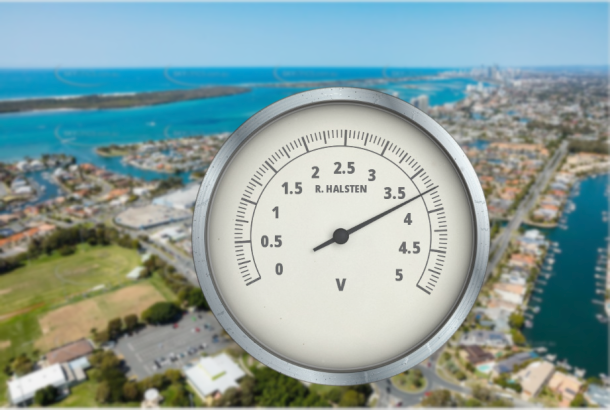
3.75 V
